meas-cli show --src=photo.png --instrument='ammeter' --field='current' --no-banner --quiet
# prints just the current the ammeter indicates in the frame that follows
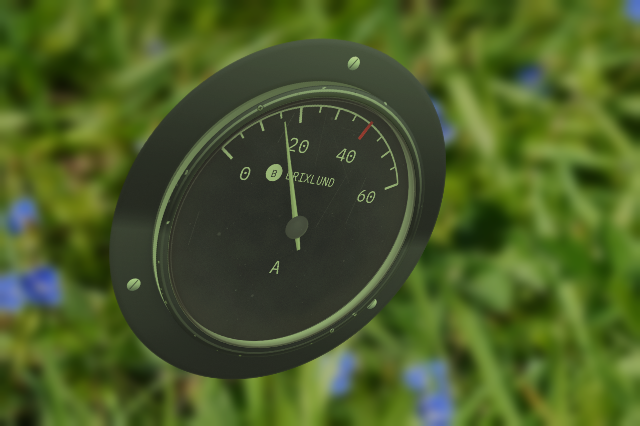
15 A
